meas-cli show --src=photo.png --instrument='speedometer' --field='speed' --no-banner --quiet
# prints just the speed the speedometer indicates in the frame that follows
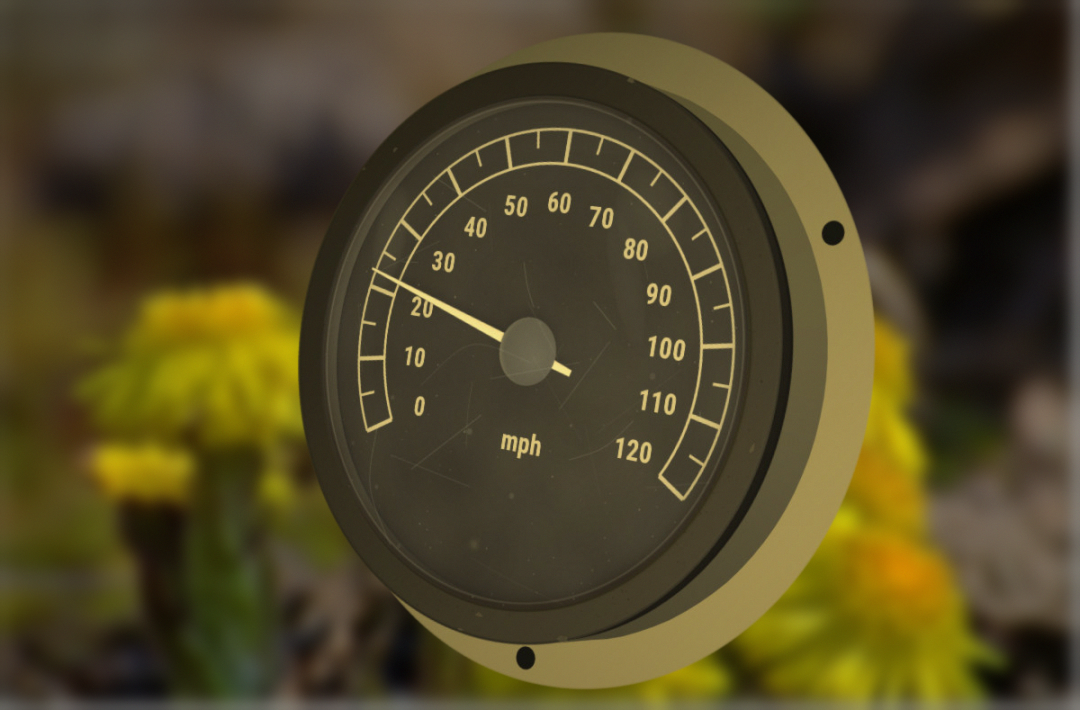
22.5 mph
